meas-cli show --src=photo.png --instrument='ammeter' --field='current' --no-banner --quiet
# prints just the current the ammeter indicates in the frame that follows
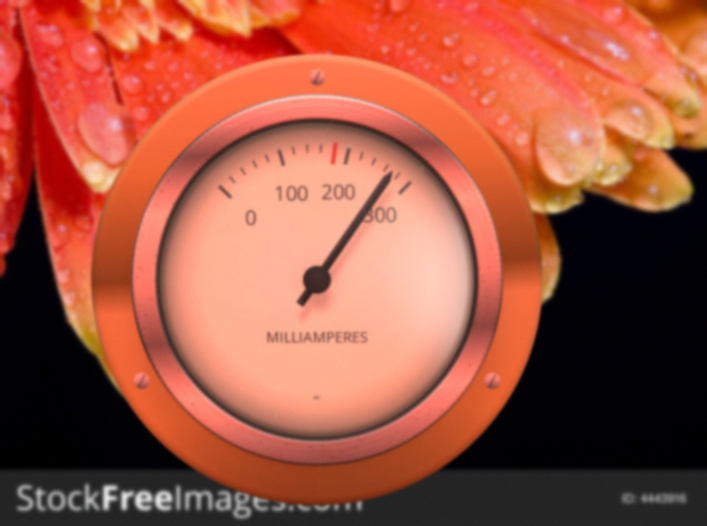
270 mA
